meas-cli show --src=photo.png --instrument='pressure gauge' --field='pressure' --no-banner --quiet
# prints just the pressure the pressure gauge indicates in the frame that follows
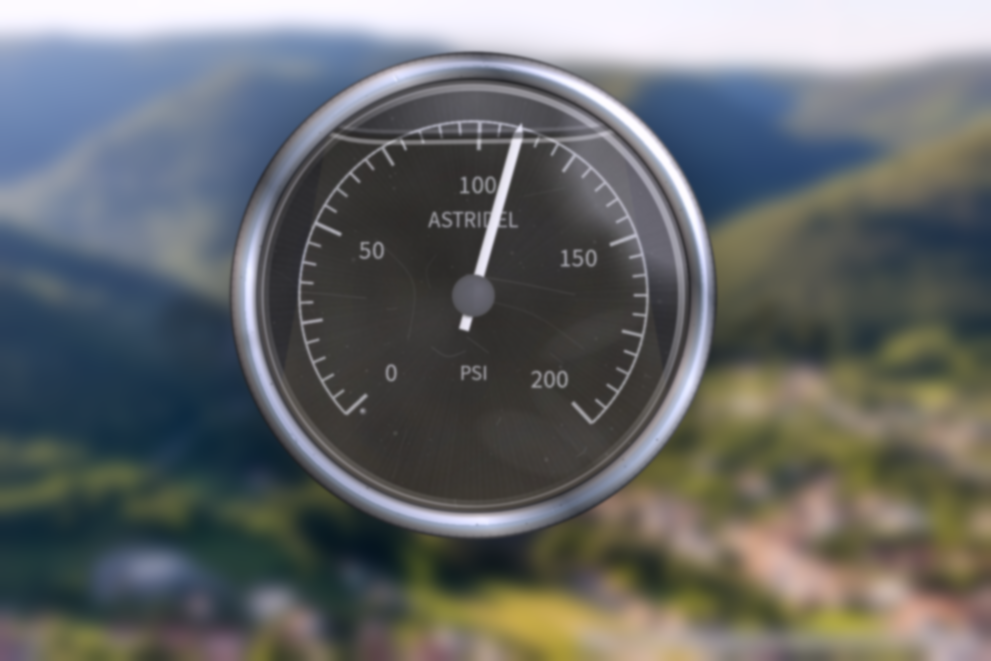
110 psi
